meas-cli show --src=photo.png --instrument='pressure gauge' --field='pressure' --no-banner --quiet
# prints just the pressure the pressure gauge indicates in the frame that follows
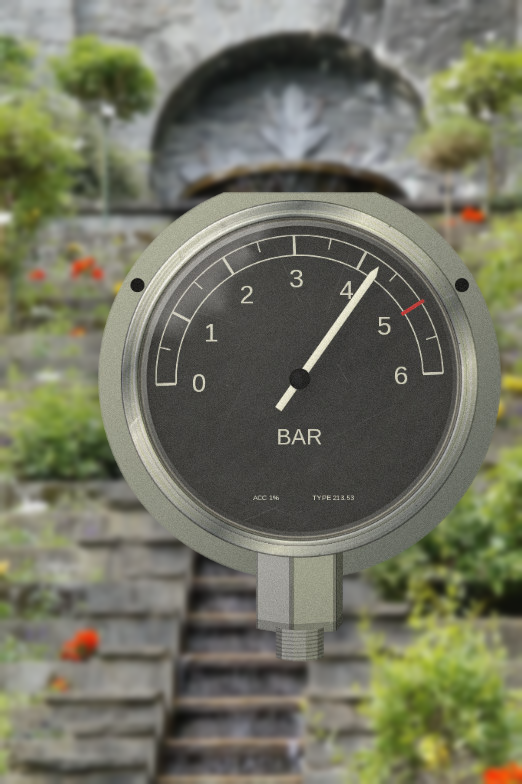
4.25 bar
